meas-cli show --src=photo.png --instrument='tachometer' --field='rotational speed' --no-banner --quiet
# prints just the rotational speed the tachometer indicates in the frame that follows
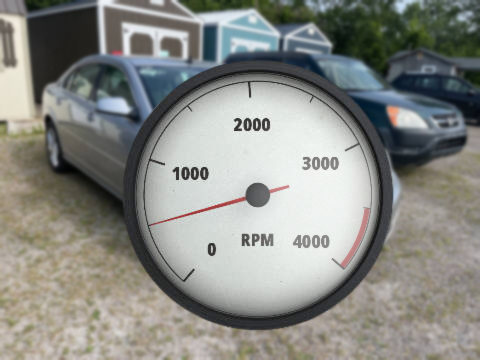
500 rpm
